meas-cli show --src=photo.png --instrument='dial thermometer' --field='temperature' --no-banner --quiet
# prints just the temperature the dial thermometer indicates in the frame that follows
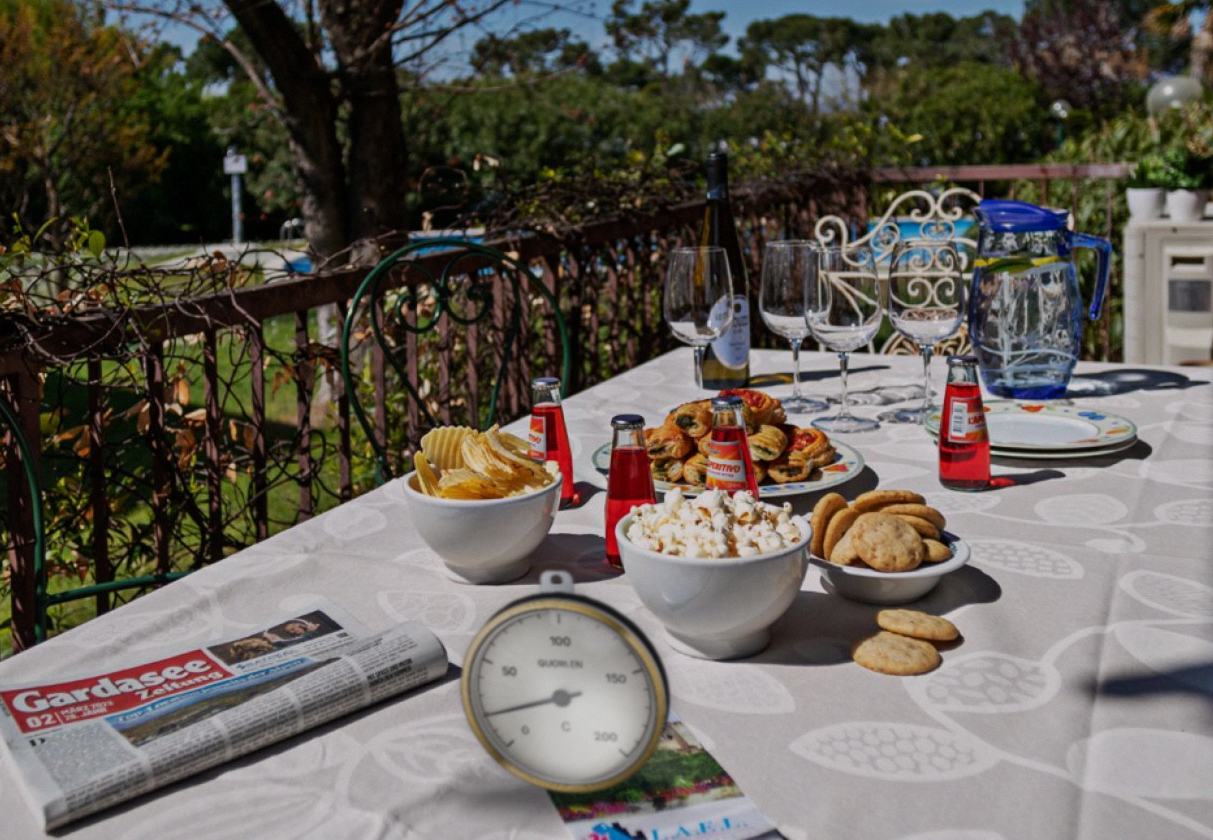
20 °C
